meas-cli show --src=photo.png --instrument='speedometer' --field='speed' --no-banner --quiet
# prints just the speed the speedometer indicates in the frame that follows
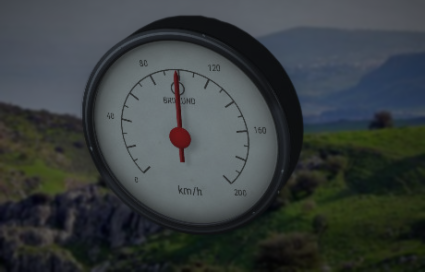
100 km/h
